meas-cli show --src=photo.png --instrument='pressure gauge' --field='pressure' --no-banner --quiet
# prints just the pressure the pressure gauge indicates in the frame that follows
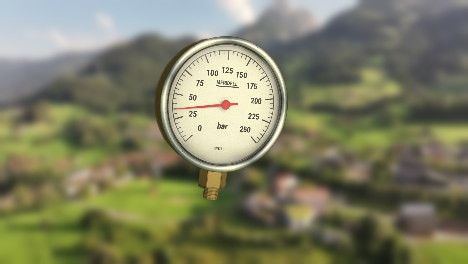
35 bar
